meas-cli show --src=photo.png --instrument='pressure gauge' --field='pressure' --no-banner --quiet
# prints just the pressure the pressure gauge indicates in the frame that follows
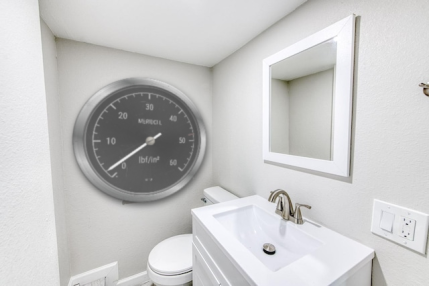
2 psi
